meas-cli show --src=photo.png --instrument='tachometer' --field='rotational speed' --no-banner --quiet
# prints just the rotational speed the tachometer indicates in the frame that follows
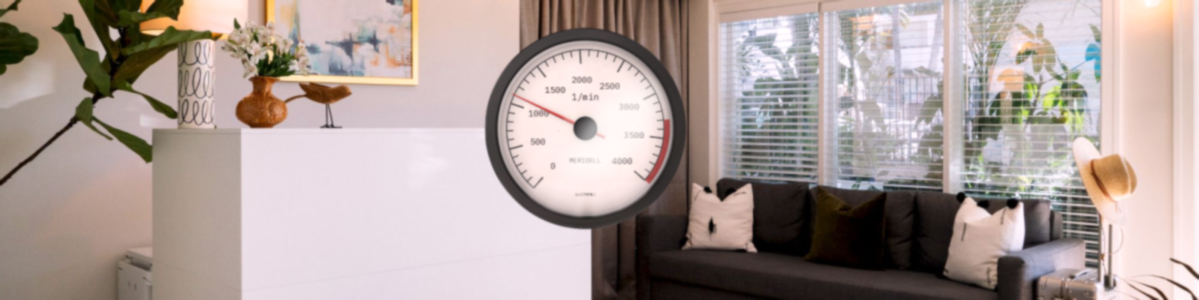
1100 rpm
